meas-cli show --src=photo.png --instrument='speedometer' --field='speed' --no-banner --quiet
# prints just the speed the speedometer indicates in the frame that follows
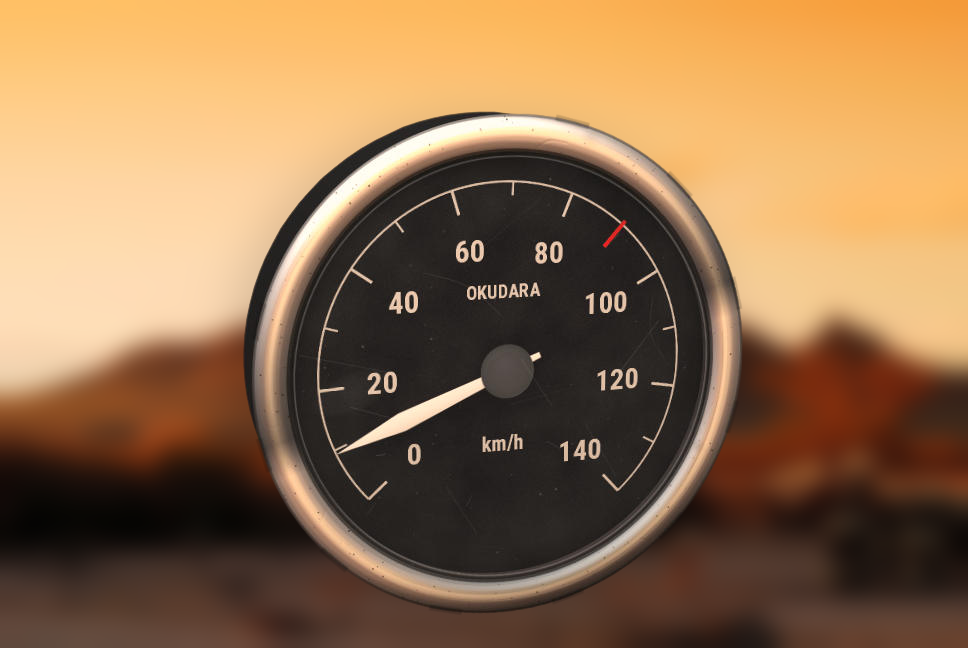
10 km/h
